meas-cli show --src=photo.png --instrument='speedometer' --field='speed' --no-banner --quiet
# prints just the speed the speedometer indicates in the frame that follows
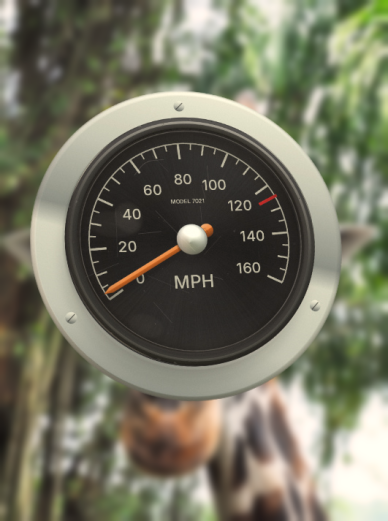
2.5 mph
